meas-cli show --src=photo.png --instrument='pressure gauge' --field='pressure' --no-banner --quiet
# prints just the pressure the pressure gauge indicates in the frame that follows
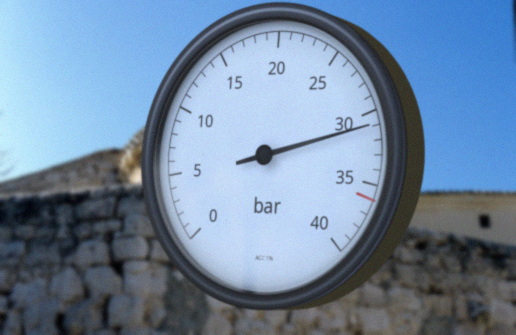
31 bar
